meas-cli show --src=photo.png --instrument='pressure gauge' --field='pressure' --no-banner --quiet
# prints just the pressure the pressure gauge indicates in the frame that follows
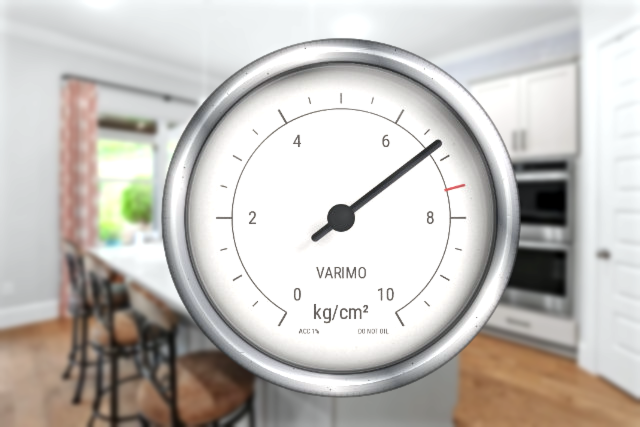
6.75 kg/cm²
